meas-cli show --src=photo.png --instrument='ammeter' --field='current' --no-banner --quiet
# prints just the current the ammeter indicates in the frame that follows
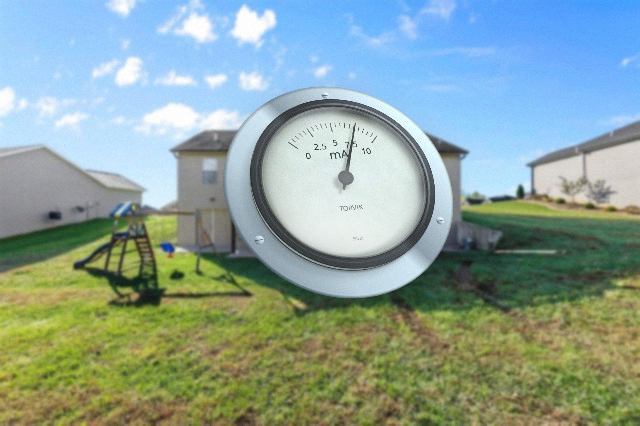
7.5 mA
